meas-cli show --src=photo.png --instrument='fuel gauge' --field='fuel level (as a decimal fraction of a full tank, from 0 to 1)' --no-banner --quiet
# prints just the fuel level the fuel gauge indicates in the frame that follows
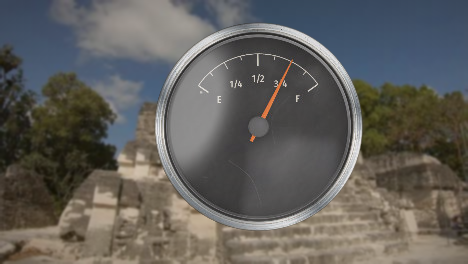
0.75
